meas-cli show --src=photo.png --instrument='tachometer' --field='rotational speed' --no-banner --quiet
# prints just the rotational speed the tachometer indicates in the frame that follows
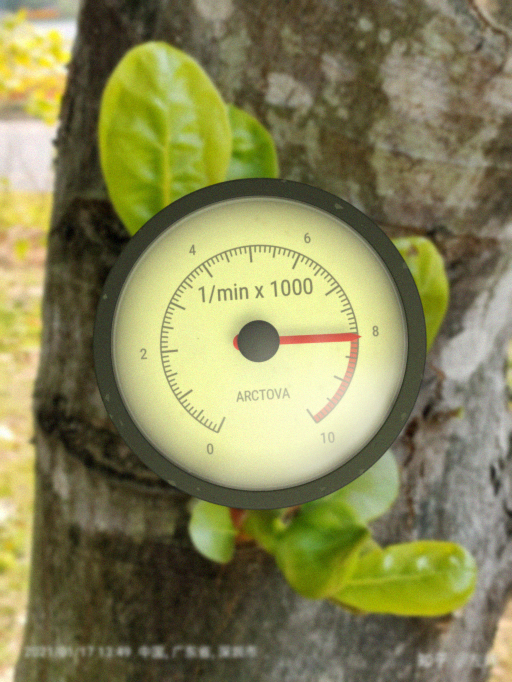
8100 rpm
